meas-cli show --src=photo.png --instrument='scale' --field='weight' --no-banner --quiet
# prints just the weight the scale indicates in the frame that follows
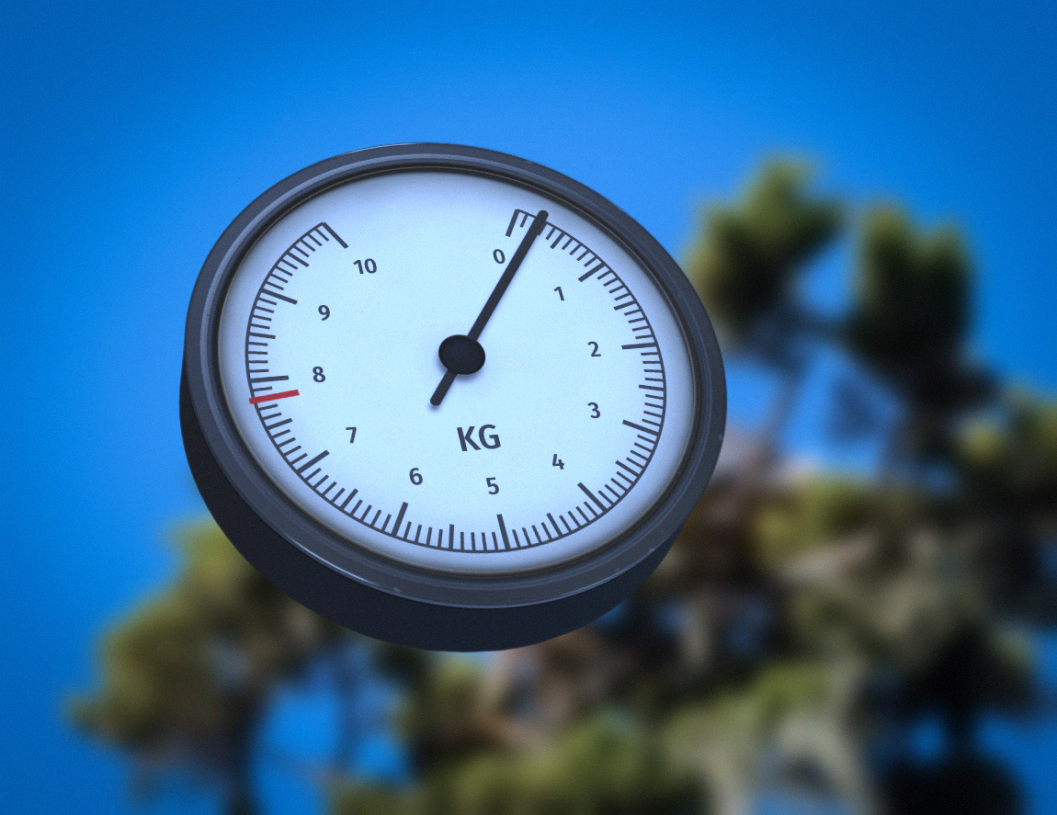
0.25 kg
